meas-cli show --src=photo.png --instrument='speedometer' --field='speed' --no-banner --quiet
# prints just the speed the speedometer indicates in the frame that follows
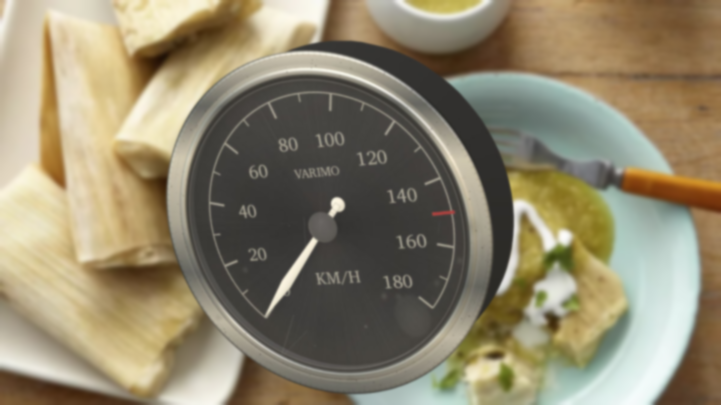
0 km/h
